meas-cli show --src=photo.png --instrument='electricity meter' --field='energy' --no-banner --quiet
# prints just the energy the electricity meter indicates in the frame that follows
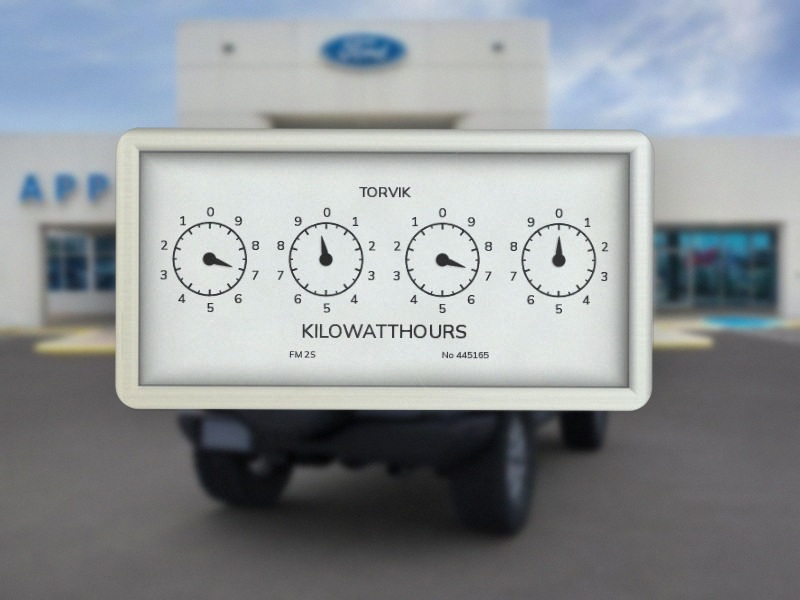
6970 kWh
